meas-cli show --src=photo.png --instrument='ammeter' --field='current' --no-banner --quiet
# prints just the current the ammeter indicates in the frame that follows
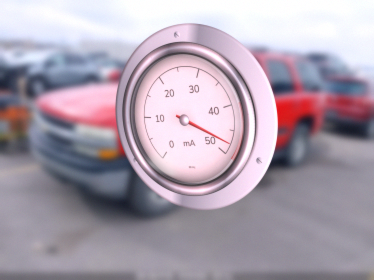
47.5 mA
